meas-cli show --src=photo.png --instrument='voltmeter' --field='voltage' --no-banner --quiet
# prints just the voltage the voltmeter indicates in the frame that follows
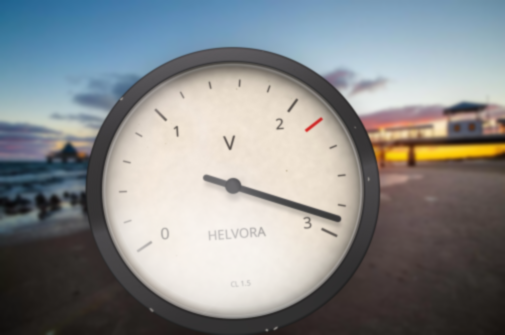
2.9 V
